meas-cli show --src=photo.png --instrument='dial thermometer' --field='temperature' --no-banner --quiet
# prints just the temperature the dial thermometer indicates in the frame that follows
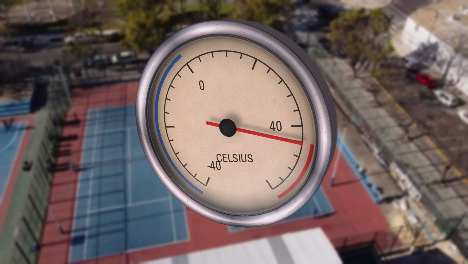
44 °C
